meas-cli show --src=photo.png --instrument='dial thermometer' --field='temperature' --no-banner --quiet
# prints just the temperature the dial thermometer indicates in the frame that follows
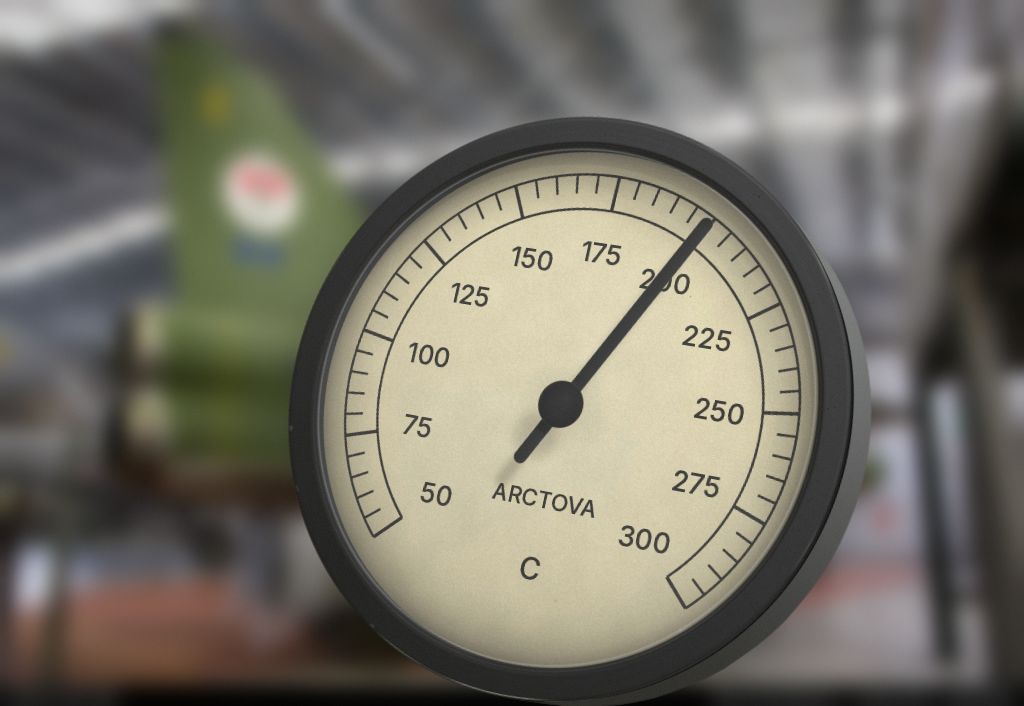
200 °C
